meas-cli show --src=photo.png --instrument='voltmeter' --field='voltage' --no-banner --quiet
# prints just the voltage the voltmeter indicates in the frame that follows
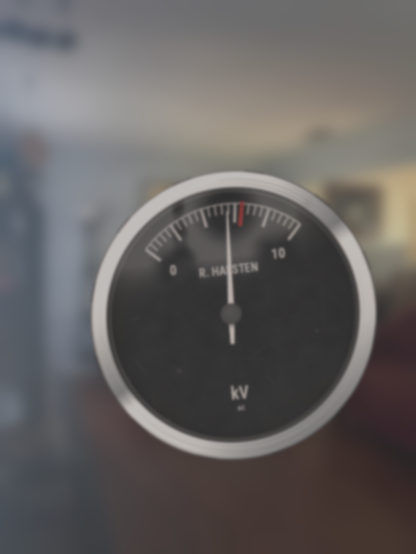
5.6 kV
